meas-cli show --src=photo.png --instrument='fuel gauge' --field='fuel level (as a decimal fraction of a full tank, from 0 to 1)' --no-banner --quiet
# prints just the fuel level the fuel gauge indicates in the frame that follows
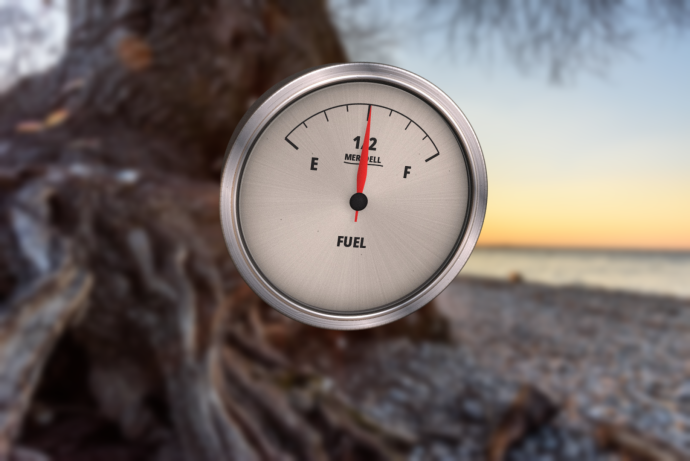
0.5
